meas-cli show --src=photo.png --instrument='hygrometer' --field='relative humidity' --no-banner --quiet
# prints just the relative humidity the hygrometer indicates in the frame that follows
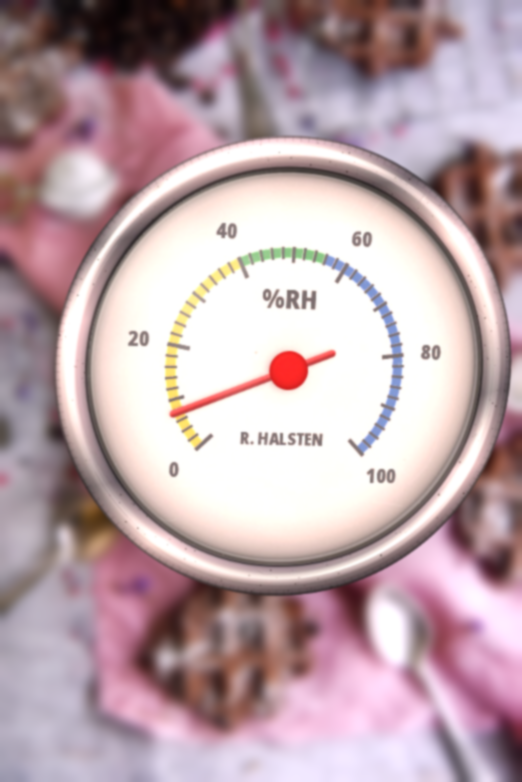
8 %
